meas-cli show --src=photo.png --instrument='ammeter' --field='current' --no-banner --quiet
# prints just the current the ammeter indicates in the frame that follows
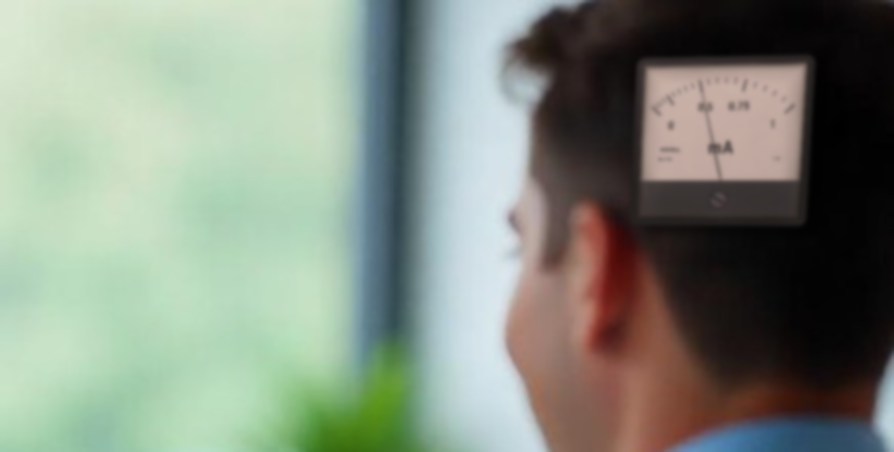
0.5 mA
